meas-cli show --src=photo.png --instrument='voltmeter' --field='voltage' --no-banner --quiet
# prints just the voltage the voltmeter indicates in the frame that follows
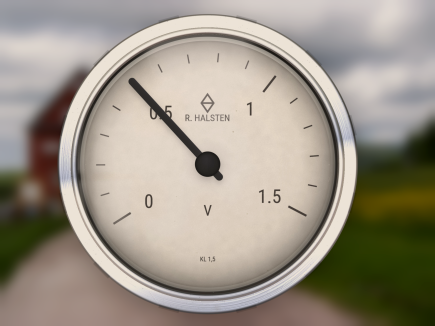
0.5 V
